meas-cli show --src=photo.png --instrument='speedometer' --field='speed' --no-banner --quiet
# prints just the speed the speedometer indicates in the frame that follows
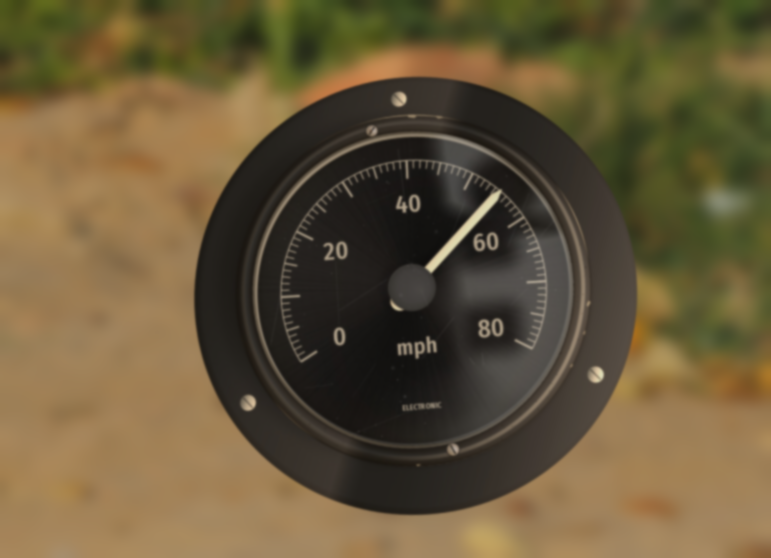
55 mph
